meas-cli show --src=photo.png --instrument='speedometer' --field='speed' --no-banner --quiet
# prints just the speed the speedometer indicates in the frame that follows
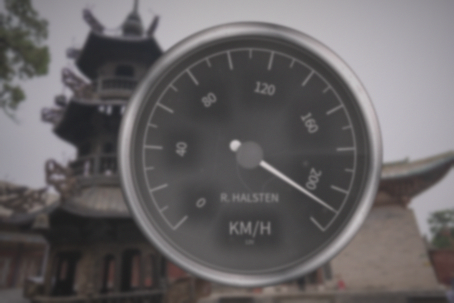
210 km/h
